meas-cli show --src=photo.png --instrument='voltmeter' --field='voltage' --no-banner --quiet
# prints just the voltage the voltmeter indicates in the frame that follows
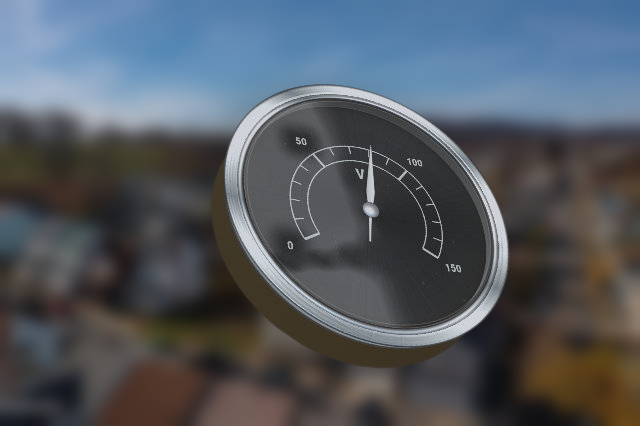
80 V
